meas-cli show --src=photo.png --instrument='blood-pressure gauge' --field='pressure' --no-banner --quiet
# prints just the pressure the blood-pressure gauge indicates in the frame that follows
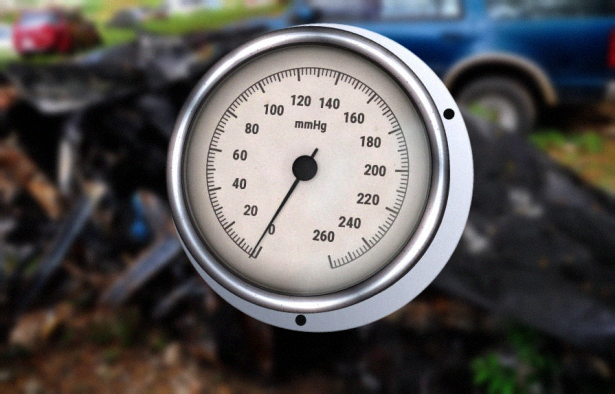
2 mmHg
